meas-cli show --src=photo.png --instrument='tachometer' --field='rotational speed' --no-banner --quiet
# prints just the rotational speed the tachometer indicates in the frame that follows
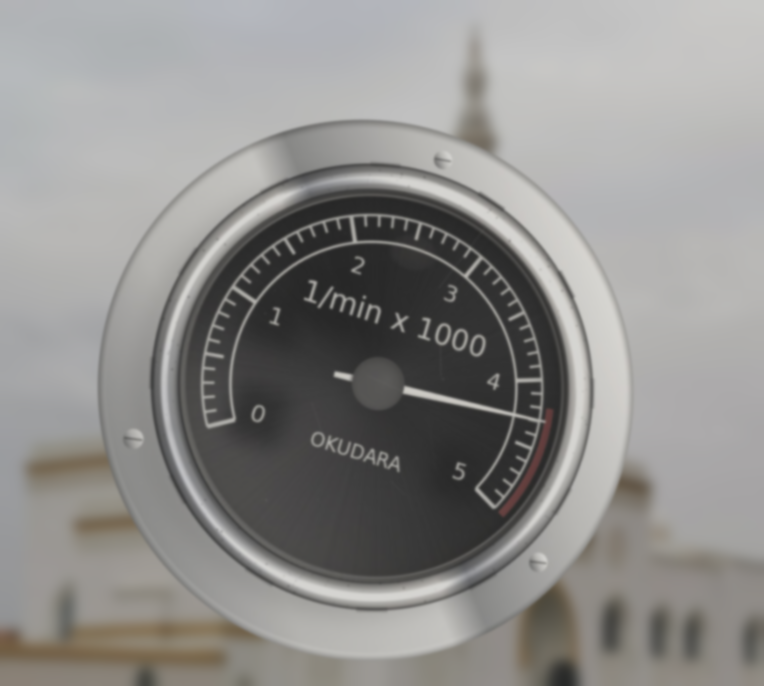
4300 rpm
